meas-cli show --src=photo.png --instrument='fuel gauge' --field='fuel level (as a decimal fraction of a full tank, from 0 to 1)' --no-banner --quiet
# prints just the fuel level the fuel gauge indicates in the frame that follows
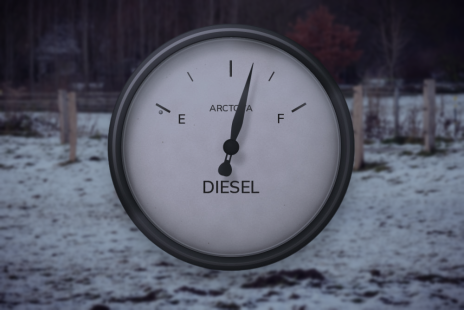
0.625
